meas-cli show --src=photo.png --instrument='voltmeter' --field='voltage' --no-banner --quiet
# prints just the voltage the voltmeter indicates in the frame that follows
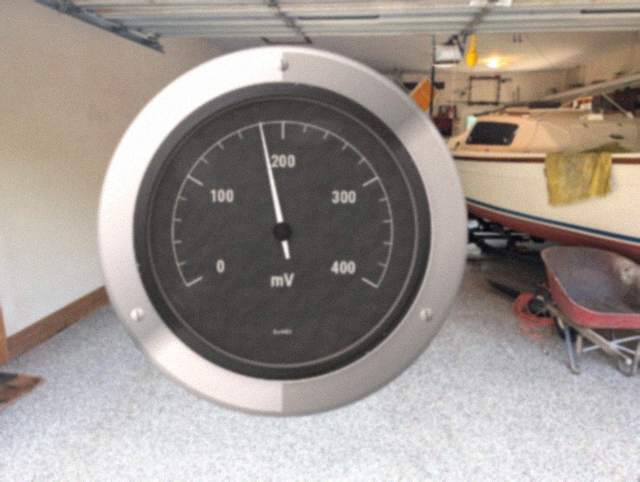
180 mV
